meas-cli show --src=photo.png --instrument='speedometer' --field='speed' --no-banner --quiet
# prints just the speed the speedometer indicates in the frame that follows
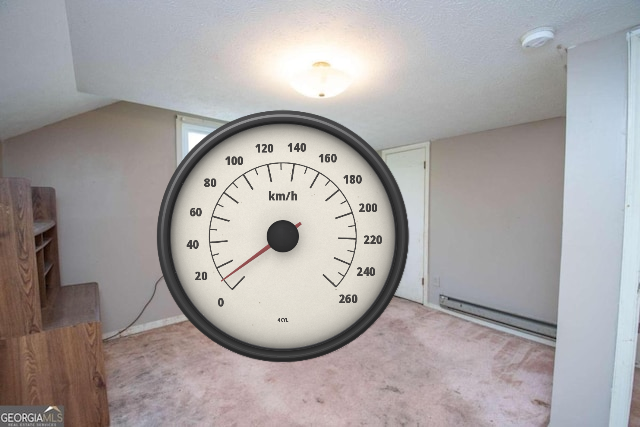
10 km/h
